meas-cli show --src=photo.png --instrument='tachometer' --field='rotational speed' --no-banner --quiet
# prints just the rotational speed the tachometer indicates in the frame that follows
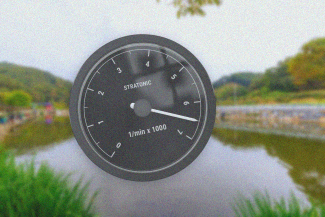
6500 rpm
